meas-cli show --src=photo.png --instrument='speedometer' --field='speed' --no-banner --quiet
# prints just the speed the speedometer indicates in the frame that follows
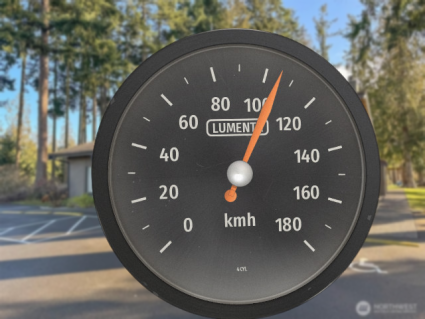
105 km/h
